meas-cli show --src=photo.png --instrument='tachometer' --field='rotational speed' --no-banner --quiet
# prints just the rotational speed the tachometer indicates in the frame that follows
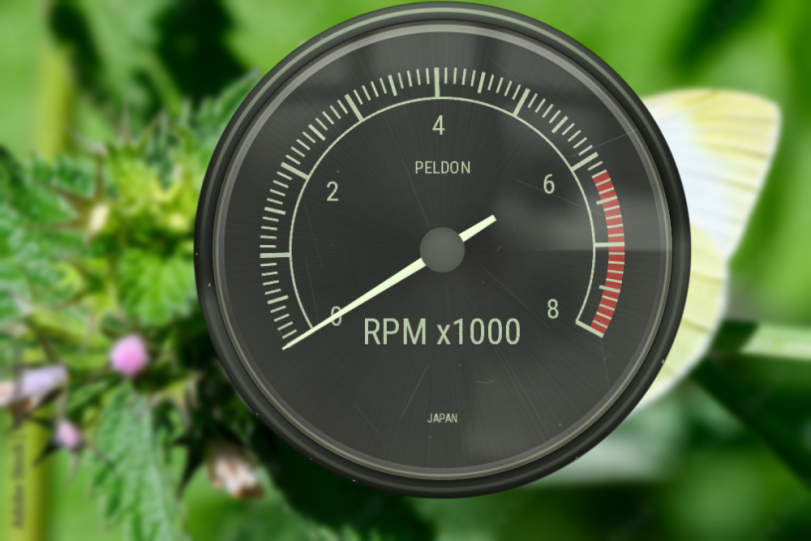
0 rpm
